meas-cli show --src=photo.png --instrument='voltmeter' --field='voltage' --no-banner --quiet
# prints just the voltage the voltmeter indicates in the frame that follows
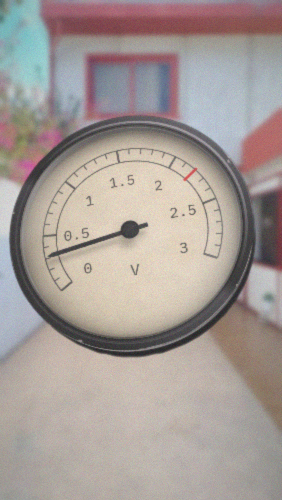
0.3 V
